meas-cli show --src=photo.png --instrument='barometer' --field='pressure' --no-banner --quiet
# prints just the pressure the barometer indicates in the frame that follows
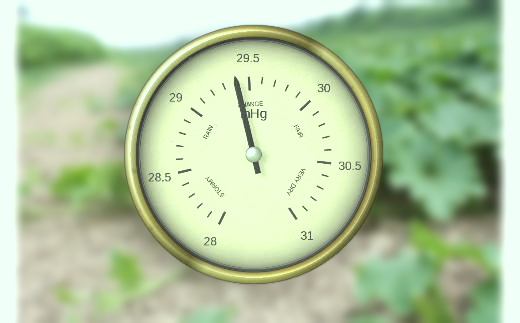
29.4 inHg
